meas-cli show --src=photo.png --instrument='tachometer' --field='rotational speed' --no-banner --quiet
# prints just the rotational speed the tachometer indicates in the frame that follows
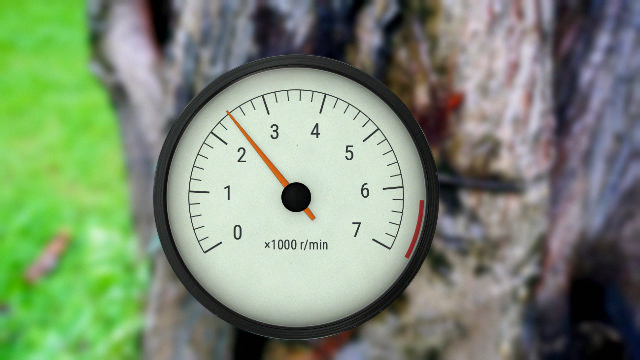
2400 rpm
